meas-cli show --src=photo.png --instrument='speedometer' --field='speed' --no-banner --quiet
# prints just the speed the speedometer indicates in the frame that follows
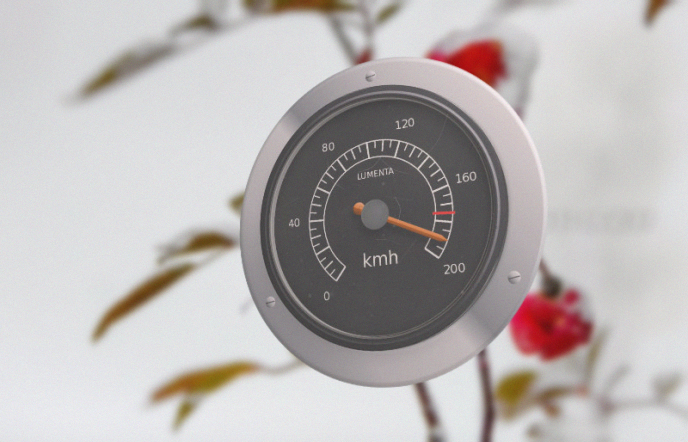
190 km/h
